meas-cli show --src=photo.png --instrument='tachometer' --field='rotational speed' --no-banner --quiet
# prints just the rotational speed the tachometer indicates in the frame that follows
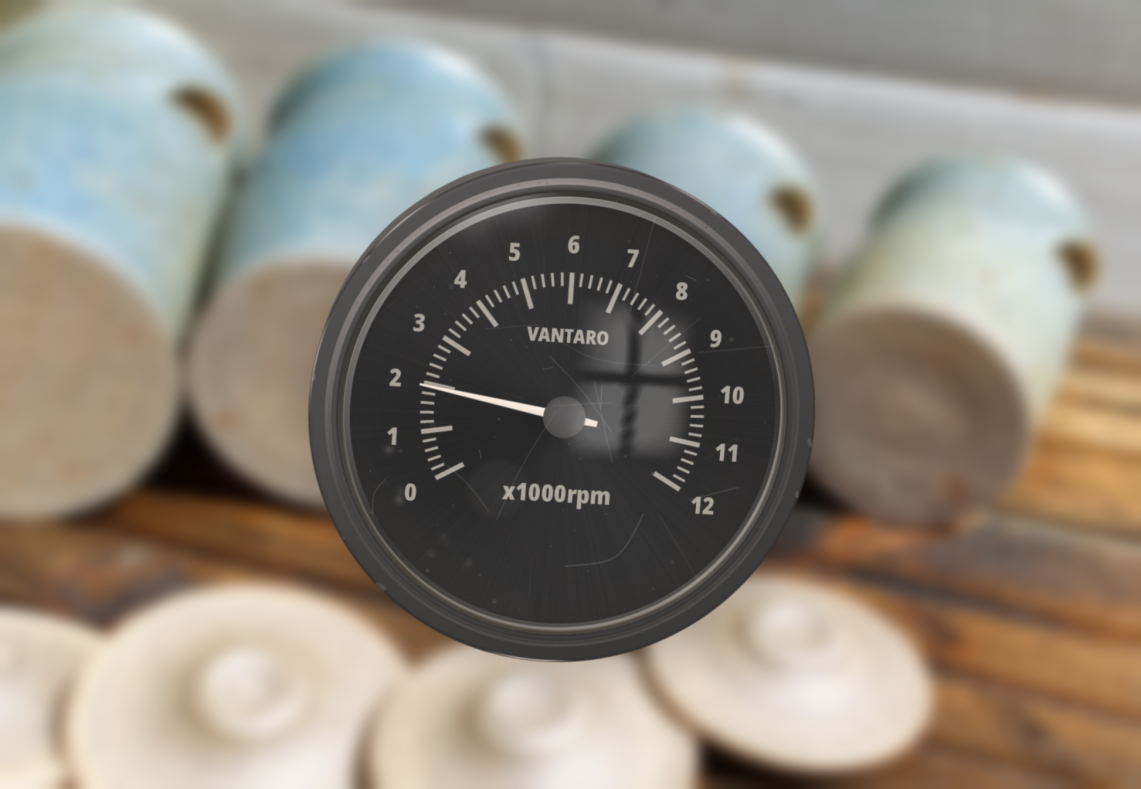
2000 rpm
